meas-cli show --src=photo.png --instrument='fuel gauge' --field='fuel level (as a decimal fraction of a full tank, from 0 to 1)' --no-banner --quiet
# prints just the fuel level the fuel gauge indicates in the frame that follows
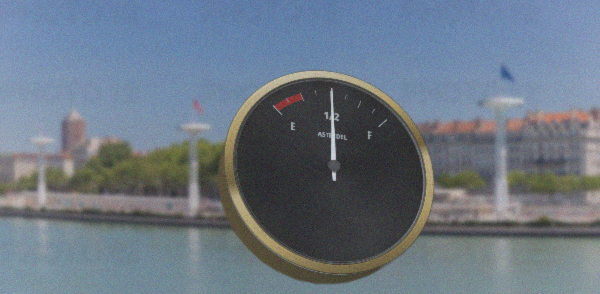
0.5
